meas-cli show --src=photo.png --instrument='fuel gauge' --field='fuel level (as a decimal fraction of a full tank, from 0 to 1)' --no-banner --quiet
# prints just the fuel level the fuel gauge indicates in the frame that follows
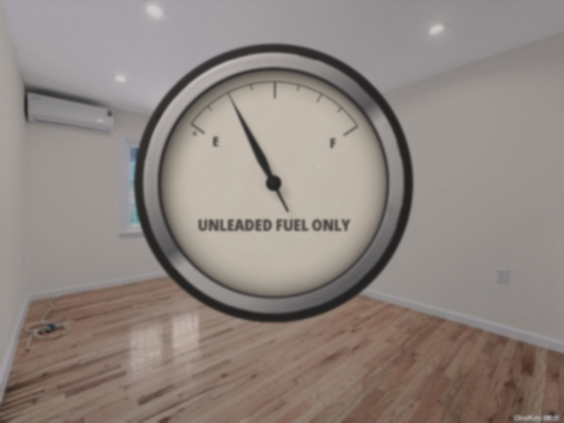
0.25
